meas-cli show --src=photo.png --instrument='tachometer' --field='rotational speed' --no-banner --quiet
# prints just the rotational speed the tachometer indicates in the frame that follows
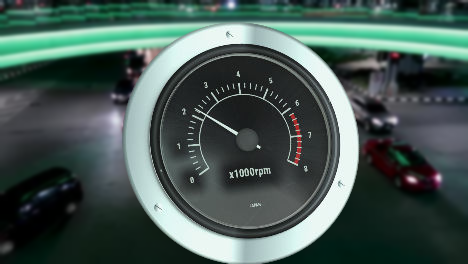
2200 rpm
